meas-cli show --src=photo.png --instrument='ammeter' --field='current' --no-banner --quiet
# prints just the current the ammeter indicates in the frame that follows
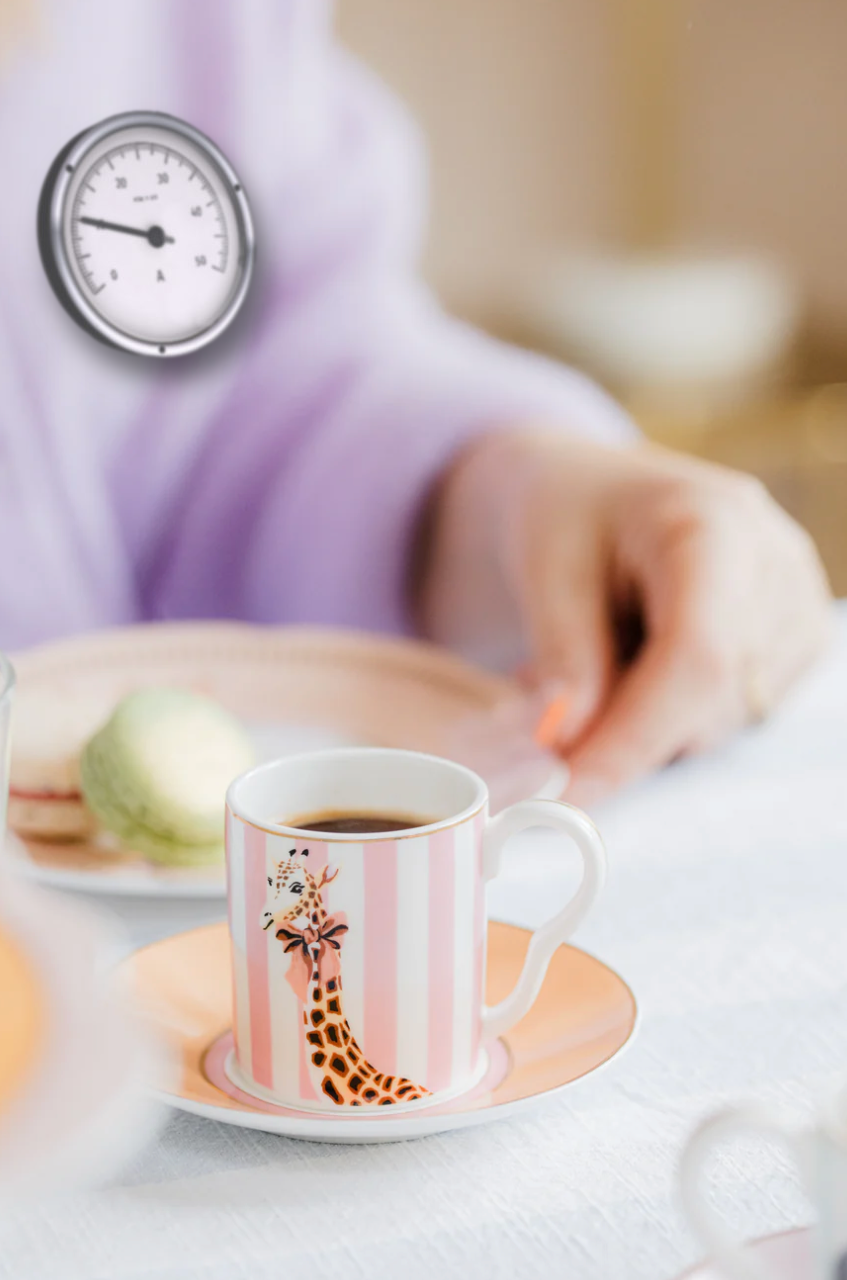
10 A
